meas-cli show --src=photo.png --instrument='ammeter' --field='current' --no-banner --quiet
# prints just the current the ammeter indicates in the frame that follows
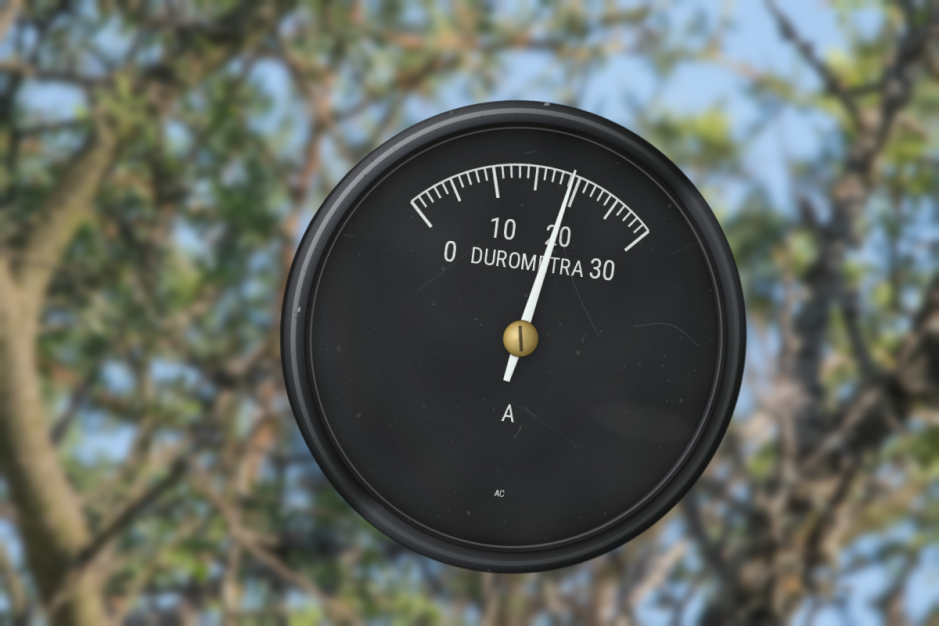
19 A
